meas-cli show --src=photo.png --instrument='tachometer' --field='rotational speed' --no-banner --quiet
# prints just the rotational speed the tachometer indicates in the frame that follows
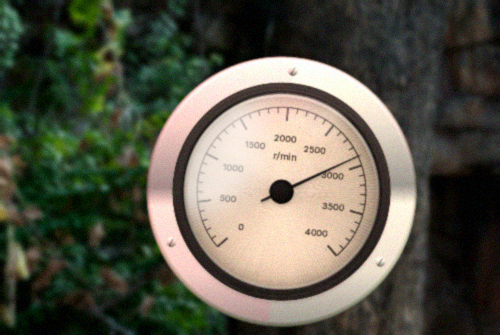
2900 rpm
